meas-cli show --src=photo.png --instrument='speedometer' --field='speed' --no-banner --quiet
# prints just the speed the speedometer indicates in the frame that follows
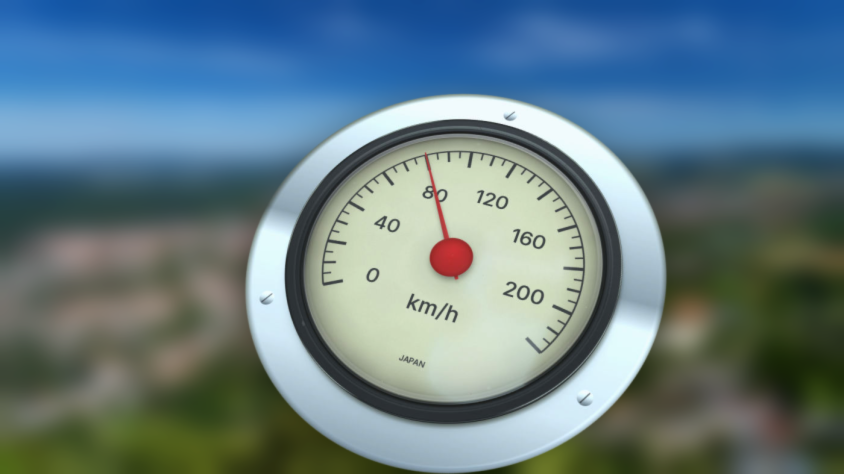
80 km/h
